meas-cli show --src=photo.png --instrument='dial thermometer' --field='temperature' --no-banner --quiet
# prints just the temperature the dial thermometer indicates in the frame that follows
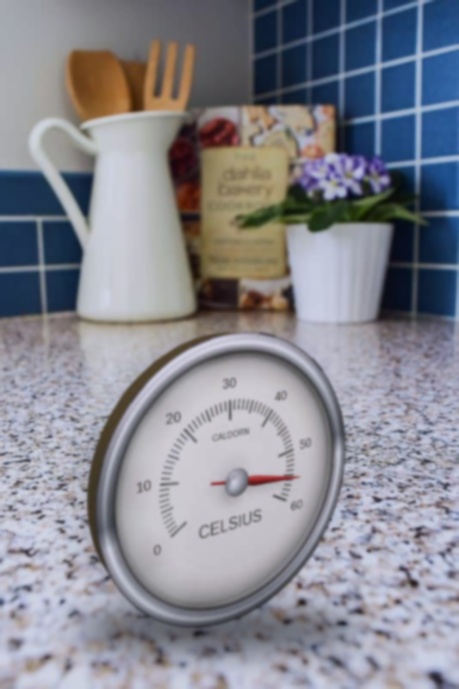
55 °C
